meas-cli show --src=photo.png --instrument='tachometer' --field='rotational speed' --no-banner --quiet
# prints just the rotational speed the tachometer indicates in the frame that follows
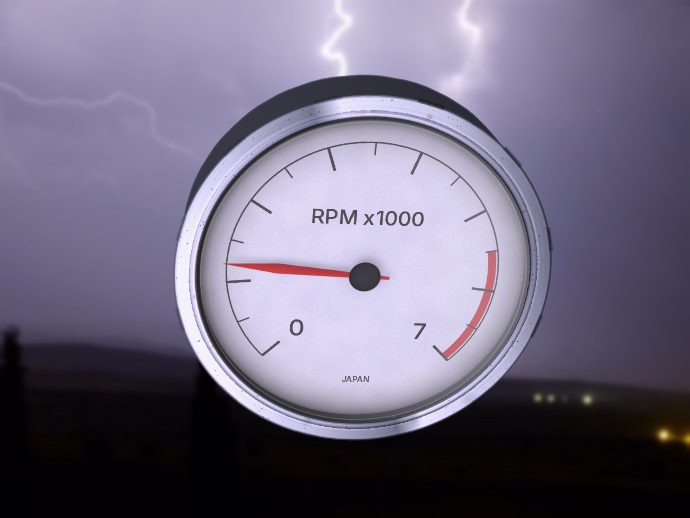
1250 rpm
